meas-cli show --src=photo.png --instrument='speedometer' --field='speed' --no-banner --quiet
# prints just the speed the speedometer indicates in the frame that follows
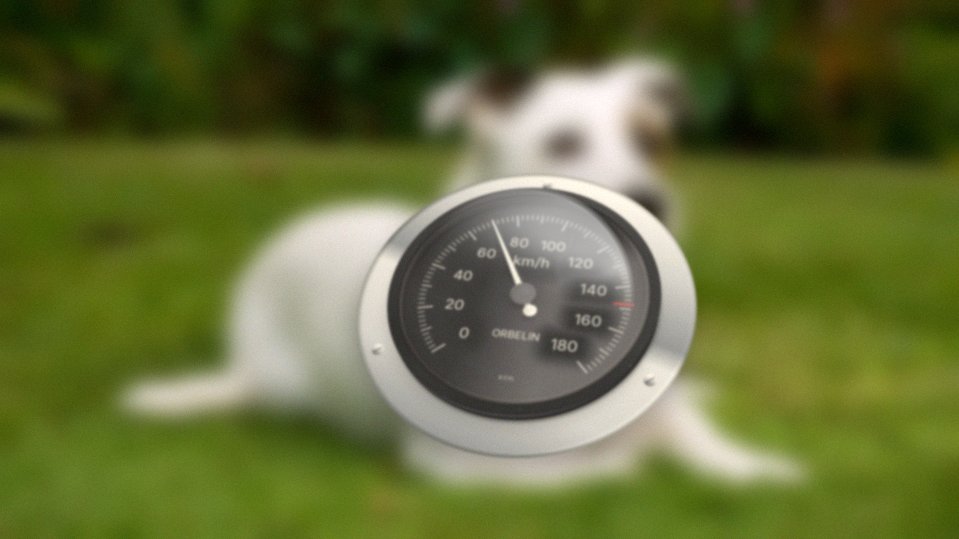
70 km/h
